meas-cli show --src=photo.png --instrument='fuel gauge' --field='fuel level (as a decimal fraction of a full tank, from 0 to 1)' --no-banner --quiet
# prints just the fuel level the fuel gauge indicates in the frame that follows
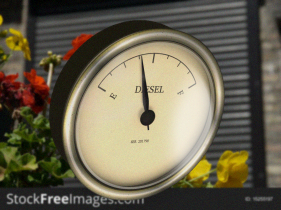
0.375
